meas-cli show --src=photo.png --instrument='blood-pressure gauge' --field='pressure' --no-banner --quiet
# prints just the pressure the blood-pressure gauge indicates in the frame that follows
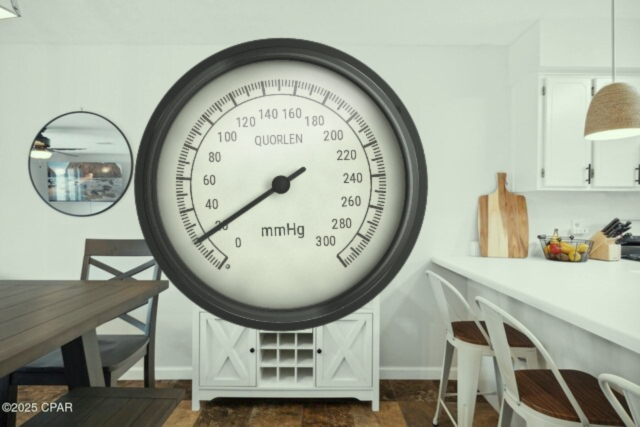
20 mmHg
